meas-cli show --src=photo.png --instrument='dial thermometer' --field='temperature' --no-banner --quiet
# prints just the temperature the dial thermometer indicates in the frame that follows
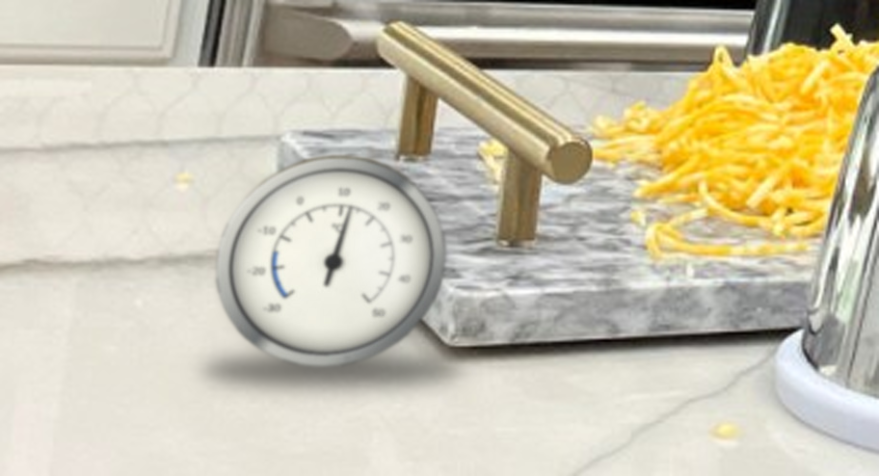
12.5 °C
